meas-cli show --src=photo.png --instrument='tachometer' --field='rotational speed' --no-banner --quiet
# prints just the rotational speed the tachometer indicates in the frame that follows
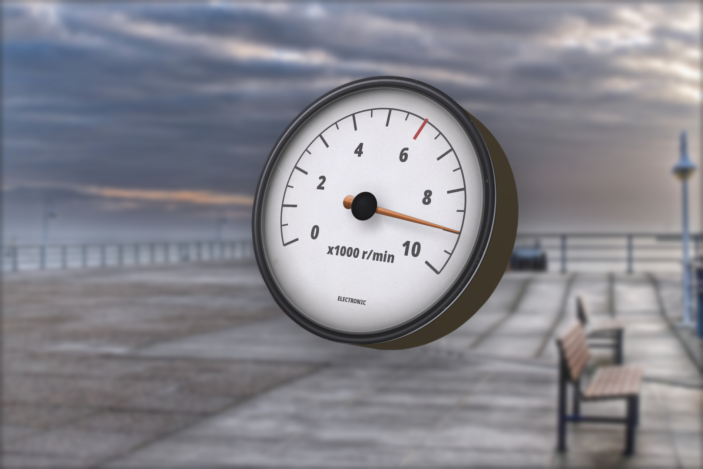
9000 rpm
